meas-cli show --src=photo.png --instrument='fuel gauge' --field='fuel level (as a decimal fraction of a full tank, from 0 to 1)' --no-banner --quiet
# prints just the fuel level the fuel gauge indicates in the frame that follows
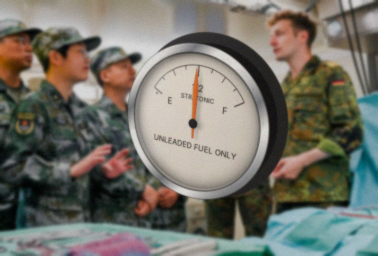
0.5
